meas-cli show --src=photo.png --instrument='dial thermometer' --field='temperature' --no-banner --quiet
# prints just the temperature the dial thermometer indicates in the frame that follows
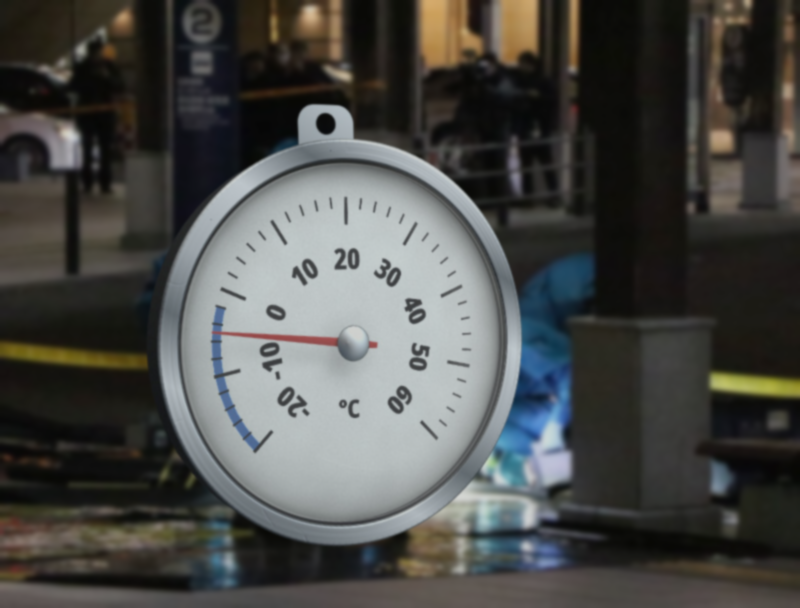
-5 °C
